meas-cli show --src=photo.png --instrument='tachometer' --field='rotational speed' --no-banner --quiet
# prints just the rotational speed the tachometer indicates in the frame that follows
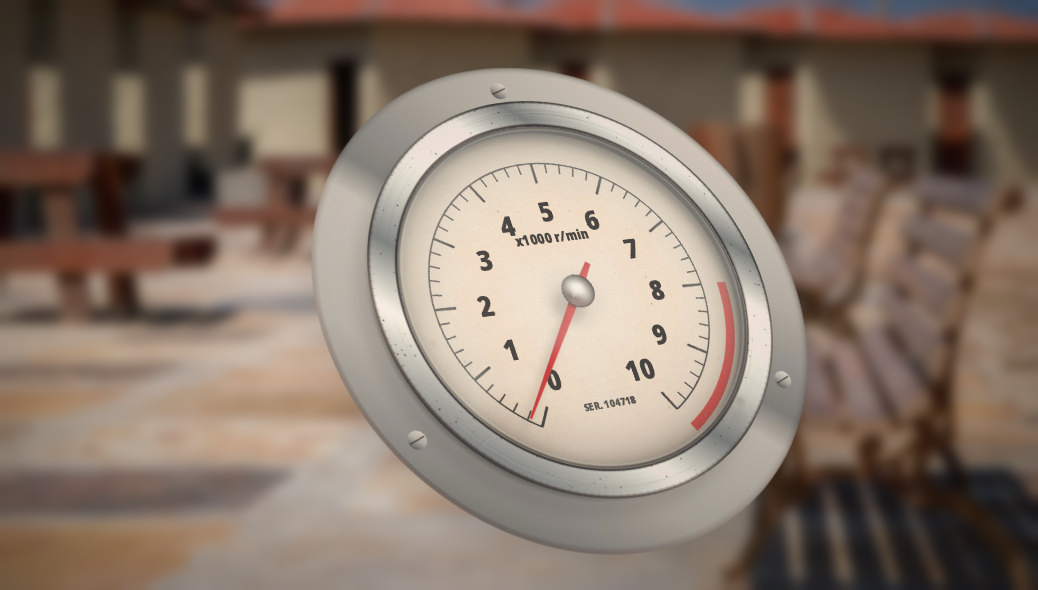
200 rpm
